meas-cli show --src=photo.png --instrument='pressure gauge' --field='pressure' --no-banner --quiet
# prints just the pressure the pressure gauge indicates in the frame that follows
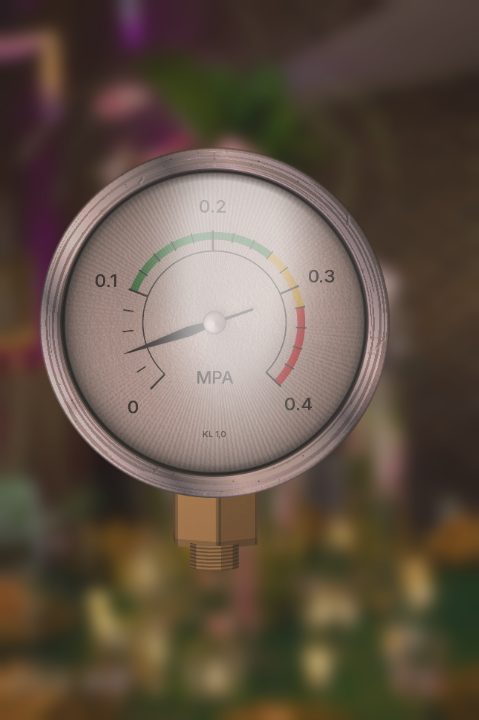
0.04 MPa
